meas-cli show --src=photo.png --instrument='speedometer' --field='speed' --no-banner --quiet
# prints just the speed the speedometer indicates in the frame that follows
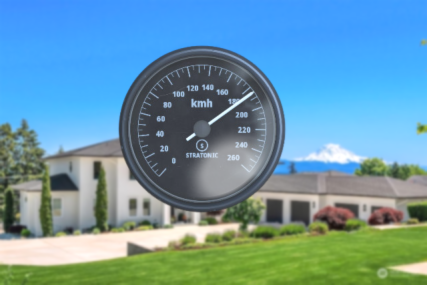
185 km/h
